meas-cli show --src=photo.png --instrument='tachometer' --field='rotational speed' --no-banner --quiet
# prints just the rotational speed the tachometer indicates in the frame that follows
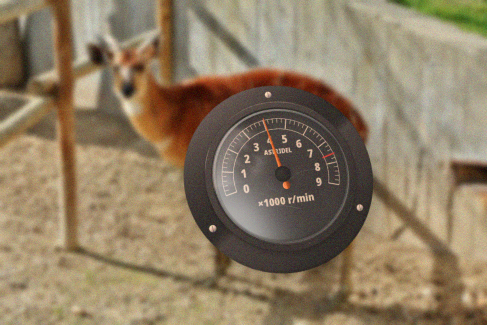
4000 rpm
